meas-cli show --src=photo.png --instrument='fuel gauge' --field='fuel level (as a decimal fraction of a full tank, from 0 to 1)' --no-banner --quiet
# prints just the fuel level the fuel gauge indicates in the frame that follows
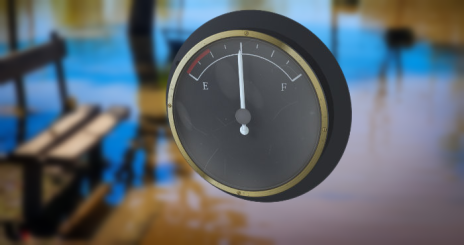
0.5
